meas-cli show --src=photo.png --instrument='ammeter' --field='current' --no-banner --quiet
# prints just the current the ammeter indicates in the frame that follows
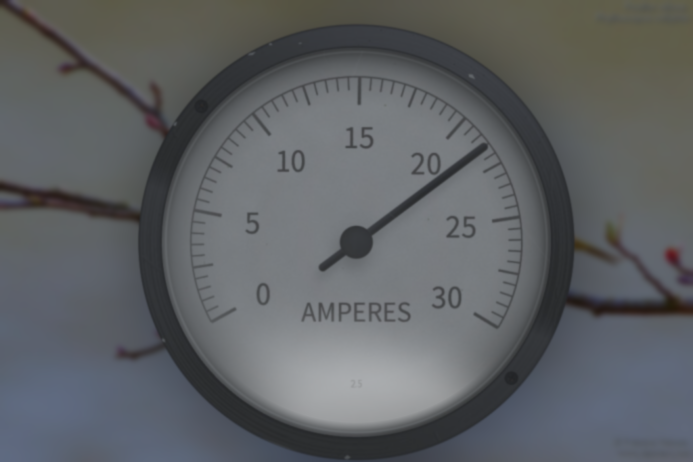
21.5 A
